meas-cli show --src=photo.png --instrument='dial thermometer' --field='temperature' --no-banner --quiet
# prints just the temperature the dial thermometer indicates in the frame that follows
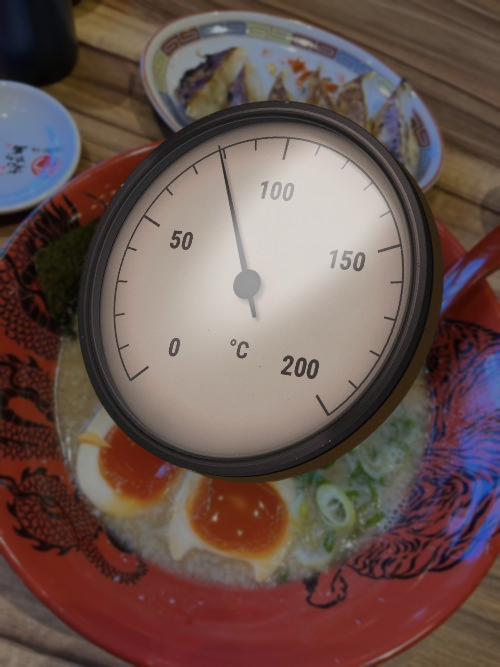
80 °C
